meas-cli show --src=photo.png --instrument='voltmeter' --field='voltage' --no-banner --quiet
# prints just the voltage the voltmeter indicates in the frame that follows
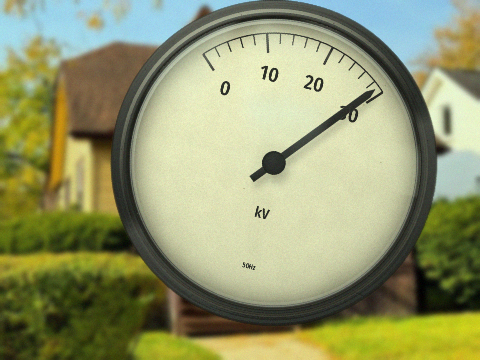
29 kV
